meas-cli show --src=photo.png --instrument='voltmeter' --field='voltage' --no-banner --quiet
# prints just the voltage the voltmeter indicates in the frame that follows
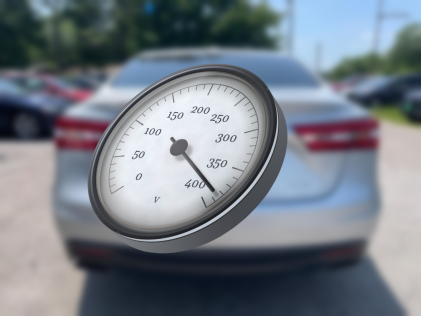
385 V
